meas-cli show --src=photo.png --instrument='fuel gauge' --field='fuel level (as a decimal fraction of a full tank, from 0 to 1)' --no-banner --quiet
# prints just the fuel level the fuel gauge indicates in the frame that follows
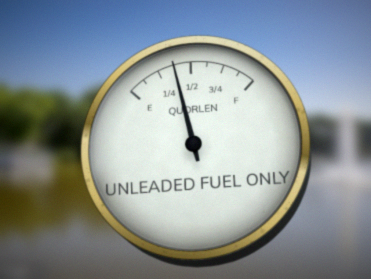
0.375
